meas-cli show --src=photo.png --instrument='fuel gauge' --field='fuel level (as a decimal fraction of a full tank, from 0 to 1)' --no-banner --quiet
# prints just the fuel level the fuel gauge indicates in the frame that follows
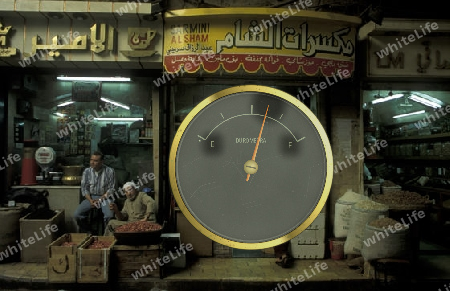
0.625
